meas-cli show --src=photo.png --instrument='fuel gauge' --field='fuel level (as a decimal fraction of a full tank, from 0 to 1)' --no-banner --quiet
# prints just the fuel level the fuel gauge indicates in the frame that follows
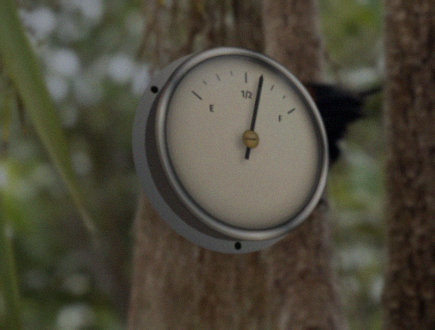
0.625
